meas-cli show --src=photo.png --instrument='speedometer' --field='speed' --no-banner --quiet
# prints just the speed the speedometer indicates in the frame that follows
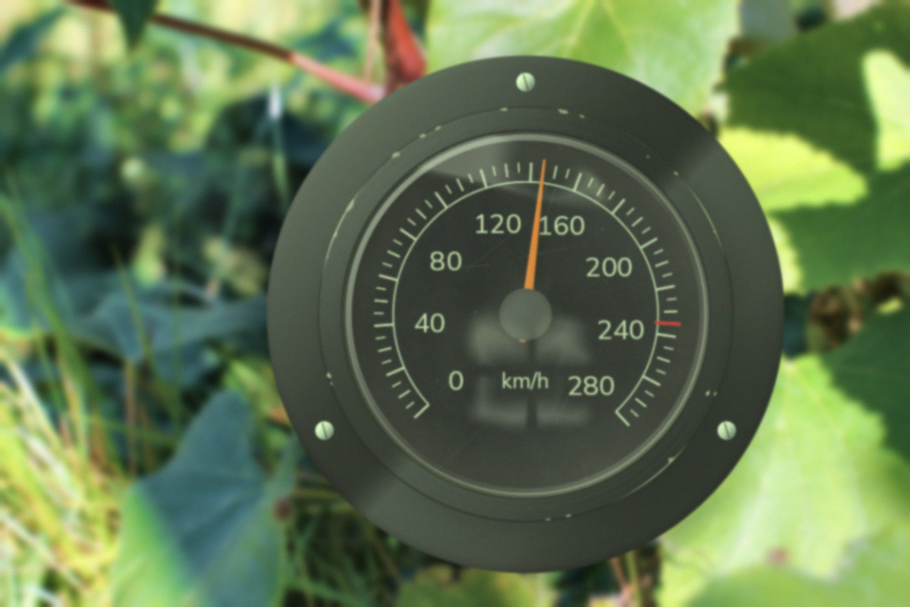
145 km/h
